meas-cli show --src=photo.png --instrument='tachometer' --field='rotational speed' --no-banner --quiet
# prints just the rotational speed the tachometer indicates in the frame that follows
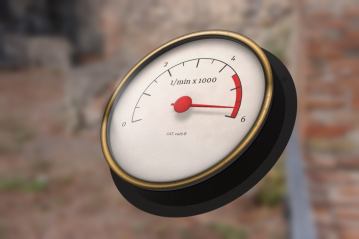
5750 rpm
